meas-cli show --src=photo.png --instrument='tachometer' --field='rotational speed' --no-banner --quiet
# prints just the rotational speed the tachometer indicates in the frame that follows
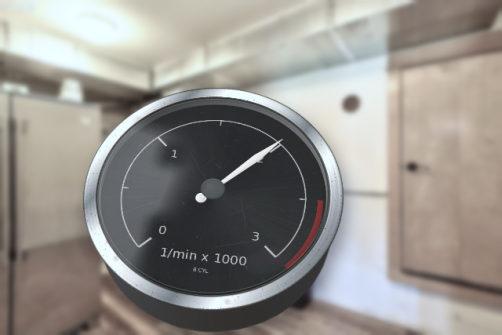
2000 rpm
